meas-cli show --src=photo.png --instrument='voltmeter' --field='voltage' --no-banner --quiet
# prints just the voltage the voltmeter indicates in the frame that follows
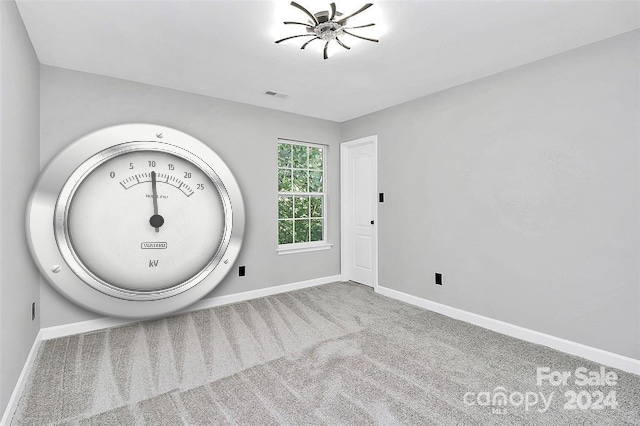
10 kV
